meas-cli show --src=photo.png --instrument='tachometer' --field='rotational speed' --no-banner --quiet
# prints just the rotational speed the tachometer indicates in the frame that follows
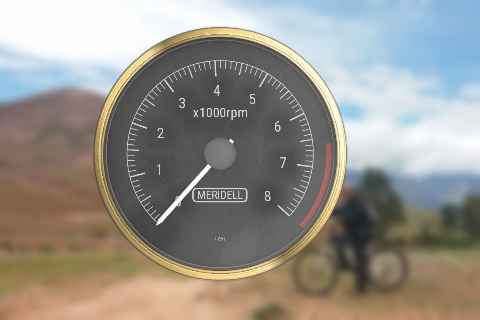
0 rpm
